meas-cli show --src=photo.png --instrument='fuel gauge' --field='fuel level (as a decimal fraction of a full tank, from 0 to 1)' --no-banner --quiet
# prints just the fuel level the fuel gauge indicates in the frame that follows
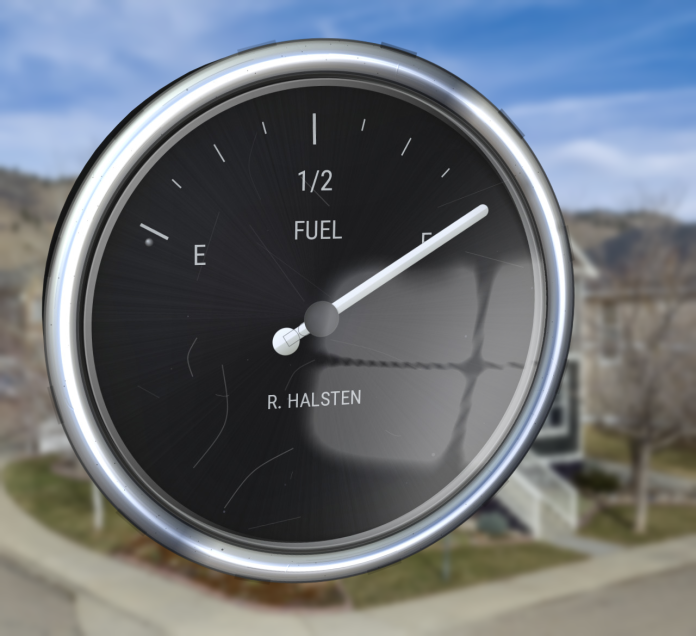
1
